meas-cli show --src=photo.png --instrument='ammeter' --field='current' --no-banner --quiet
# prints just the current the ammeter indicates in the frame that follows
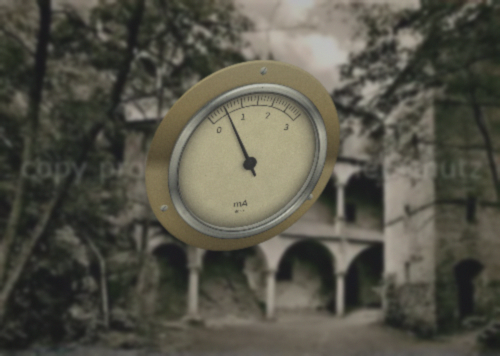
0.5 mA
